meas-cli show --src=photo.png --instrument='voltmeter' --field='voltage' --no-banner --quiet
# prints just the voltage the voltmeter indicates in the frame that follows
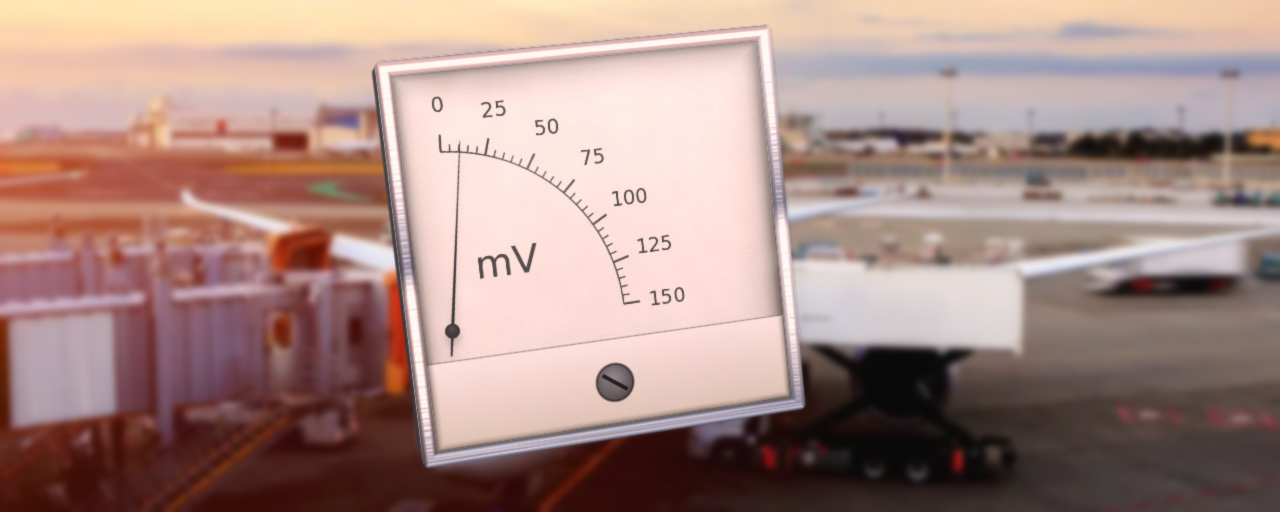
10 mV
